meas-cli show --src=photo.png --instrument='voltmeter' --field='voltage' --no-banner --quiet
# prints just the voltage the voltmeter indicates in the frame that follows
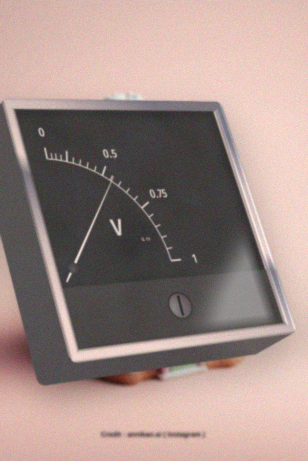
0.55 V
